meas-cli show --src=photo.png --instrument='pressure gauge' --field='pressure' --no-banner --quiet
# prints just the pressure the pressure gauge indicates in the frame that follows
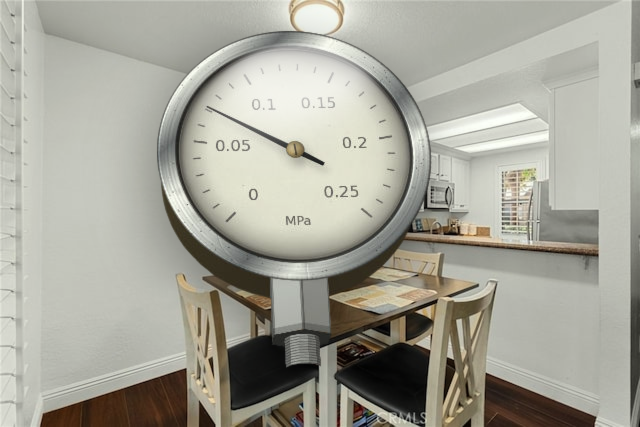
0.07 MPa
